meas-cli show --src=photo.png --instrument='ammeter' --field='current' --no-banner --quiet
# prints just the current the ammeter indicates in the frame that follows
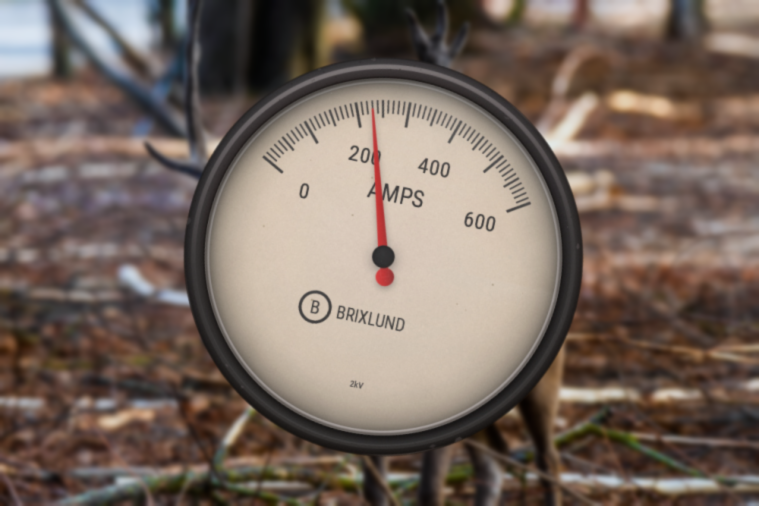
230 A
